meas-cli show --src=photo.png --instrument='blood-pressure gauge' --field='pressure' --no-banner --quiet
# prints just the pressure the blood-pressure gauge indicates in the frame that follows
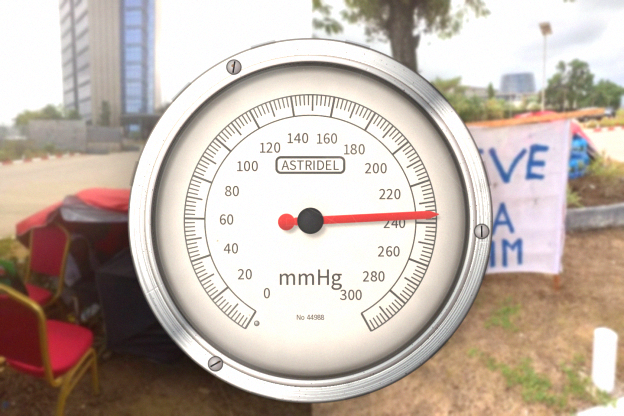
236 mmHg
